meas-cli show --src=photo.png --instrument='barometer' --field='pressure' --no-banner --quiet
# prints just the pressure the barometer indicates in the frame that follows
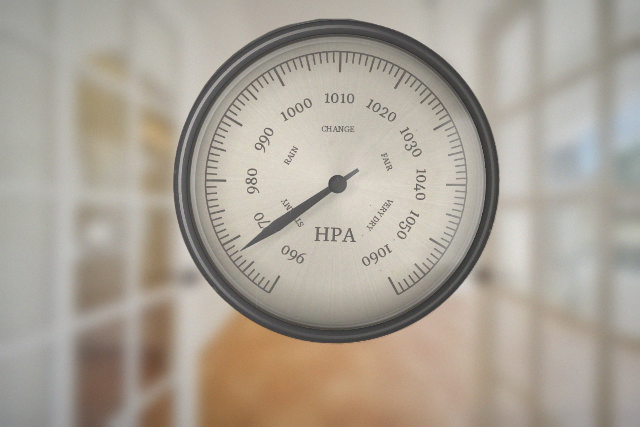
968 hPa
